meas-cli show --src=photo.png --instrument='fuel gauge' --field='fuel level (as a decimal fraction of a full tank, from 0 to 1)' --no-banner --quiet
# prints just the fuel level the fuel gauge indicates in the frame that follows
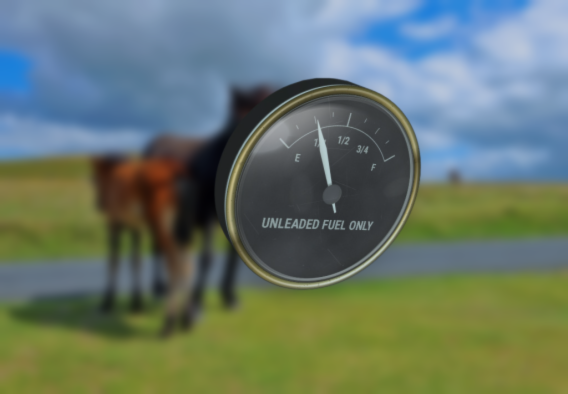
0.25
